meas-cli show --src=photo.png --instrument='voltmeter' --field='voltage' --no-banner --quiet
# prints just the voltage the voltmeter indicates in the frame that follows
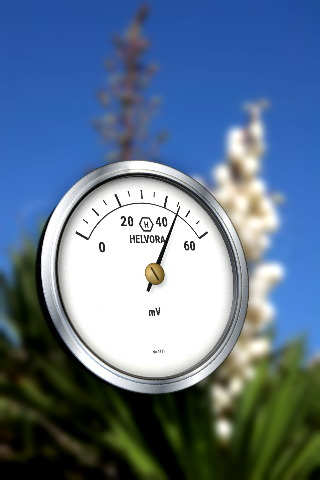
45 mV
